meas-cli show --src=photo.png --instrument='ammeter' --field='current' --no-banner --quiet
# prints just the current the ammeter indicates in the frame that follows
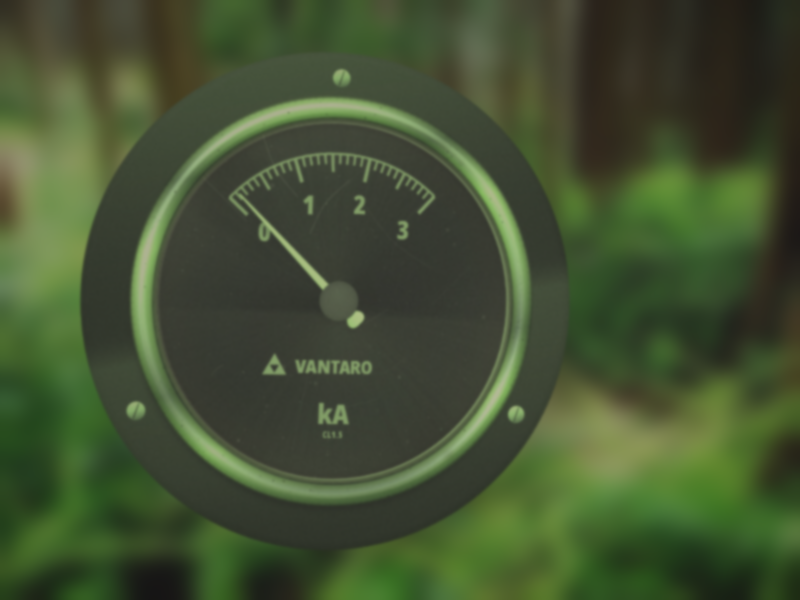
0.1 kA
